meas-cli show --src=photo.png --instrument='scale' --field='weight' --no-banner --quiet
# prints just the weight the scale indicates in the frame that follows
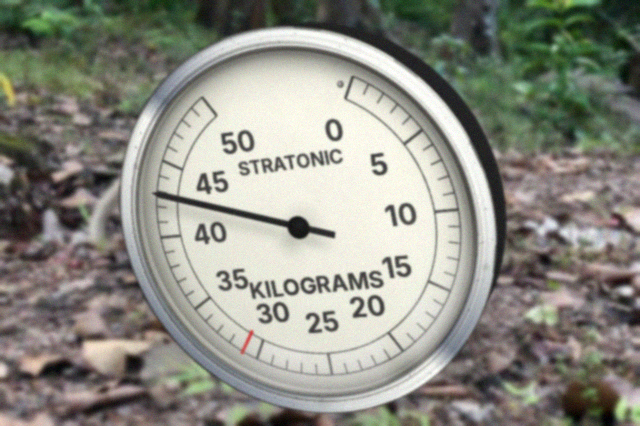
43 kg
